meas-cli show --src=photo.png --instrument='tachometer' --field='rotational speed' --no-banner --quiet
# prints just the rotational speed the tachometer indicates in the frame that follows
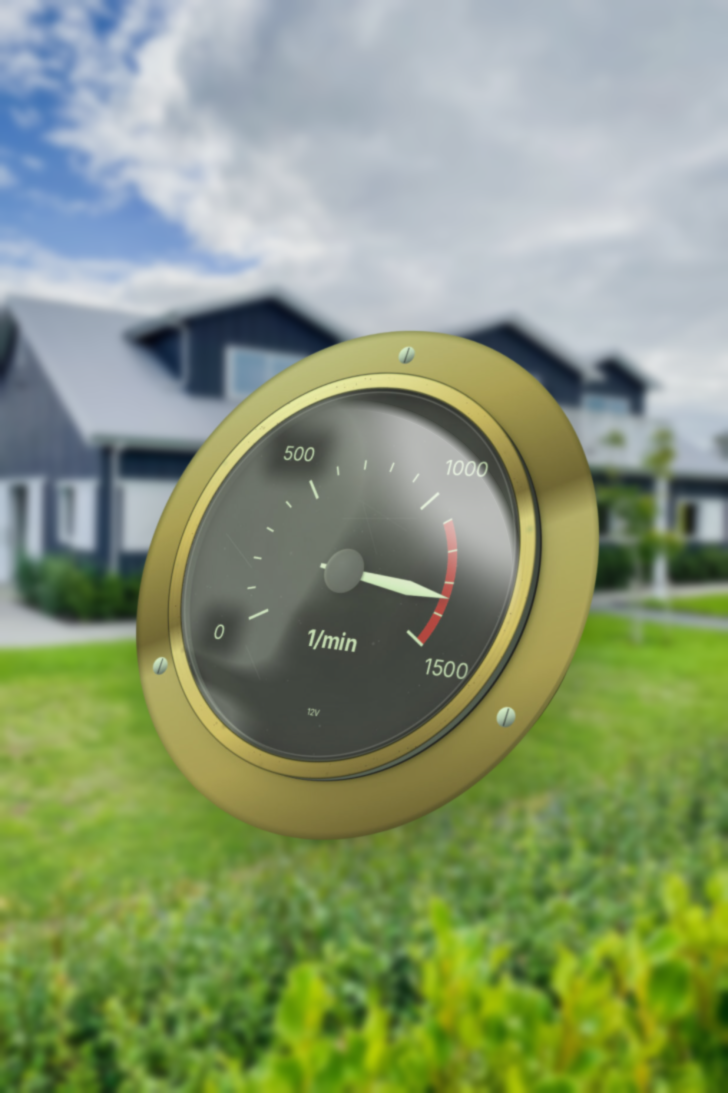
1350 rpm
